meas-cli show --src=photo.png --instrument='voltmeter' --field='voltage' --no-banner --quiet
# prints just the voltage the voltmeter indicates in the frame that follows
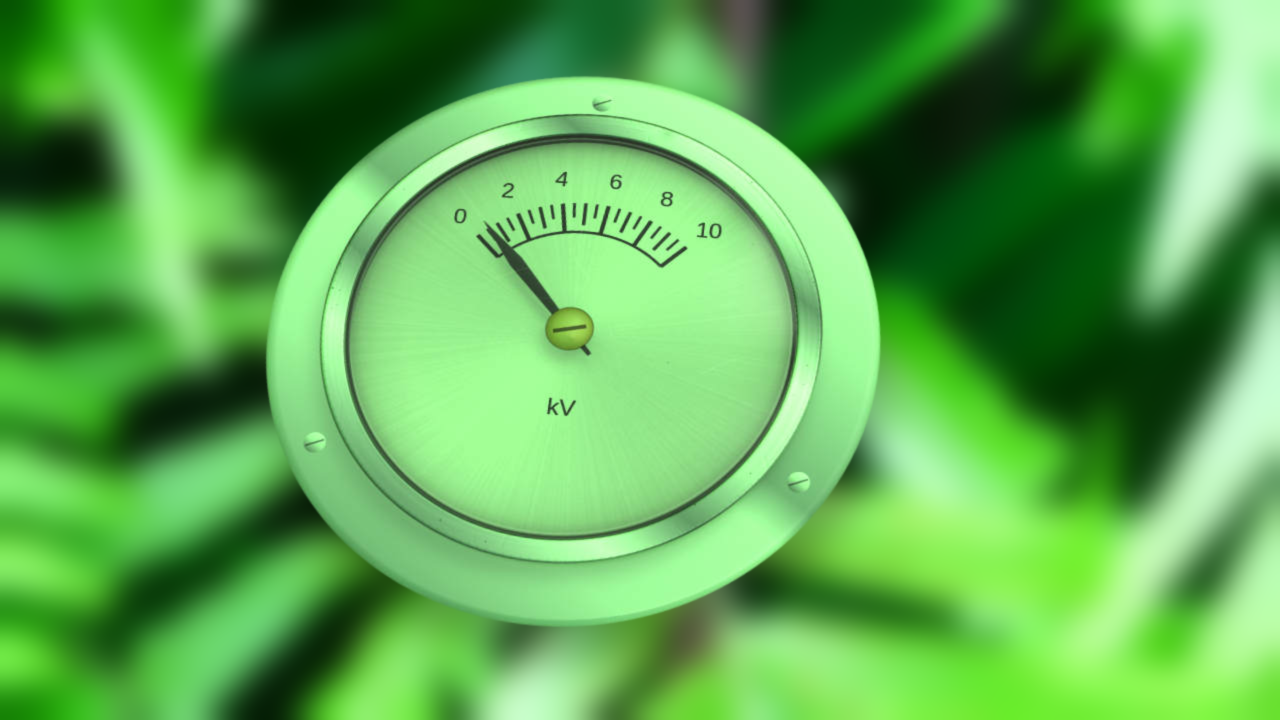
0.5 kV
